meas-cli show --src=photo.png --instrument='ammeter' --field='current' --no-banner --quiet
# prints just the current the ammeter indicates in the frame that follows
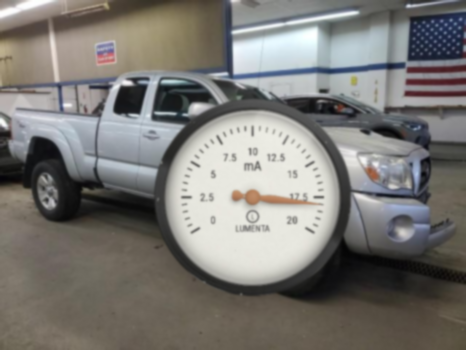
18 mA
